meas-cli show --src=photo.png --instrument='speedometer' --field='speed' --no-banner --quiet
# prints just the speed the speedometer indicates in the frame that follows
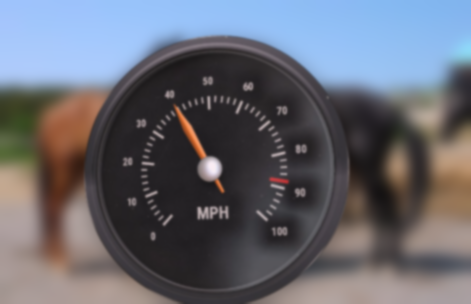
40 mph
